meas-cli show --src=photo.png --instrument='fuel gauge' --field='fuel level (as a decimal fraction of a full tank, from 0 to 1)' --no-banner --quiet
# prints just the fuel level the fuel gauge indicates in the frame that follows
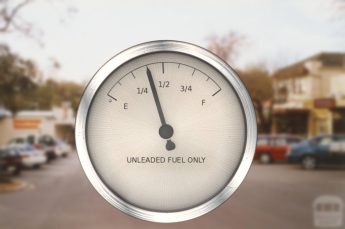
0.375
